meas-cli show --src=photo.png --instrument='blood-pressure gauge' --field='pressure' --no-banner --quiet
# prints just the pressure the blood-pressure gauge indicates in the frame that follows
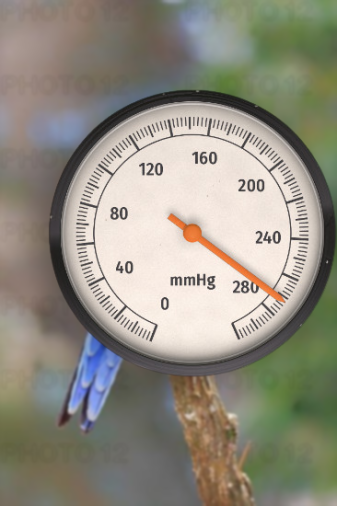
272 mmHg
